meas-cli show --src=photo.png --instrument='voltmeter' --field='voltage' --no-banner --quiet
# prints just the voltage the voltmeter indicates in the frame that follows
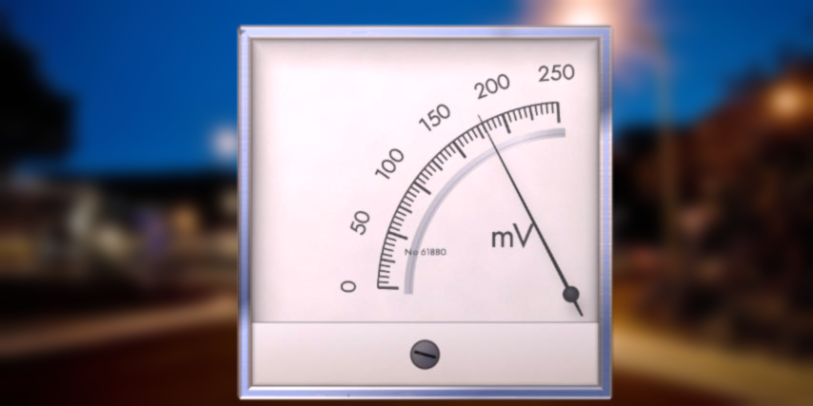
180 mV
